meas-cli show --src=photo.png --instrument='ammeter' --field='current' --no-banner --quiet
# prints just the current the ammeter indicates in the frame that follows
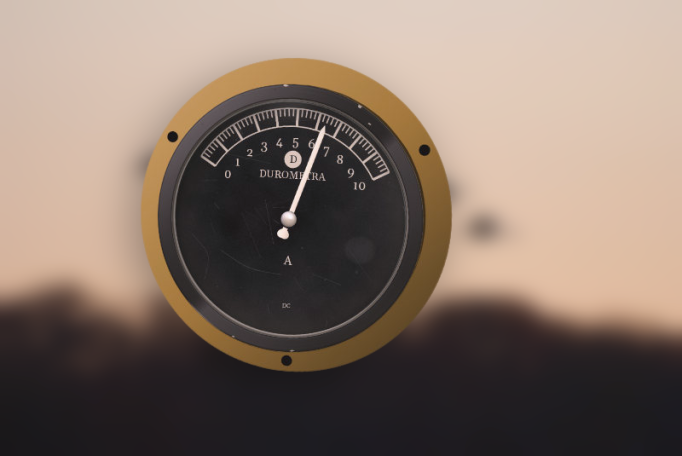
6.4 A
